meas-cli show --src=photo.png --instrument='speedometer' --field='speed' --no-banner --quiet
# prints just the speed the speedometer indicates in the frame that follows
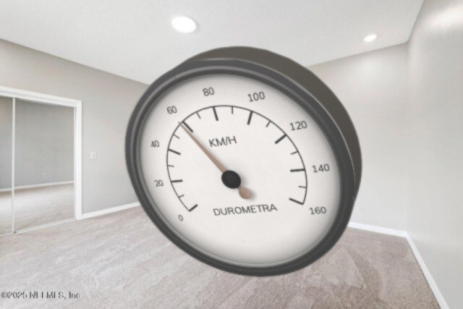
60 km/h
